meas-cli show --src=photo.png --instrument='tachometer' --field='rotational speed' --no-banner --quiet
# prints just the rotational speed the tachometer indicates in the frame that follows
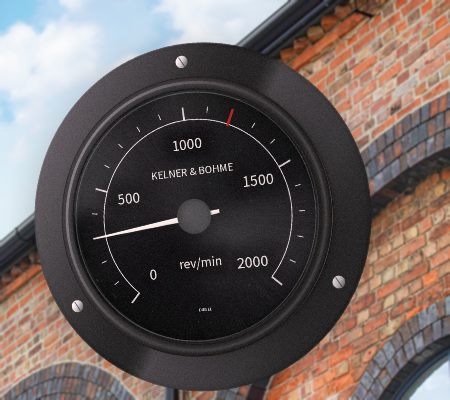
300 rpm
